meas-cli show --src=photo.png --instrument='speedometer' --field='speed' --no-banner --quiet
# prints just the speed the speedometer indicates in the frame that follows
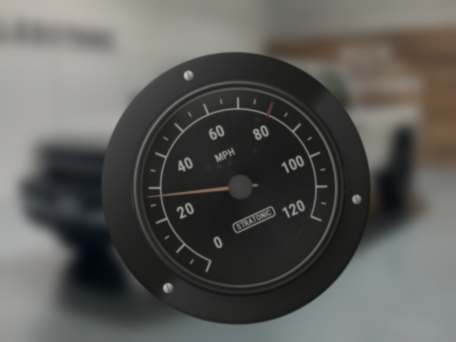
27.5 mph
